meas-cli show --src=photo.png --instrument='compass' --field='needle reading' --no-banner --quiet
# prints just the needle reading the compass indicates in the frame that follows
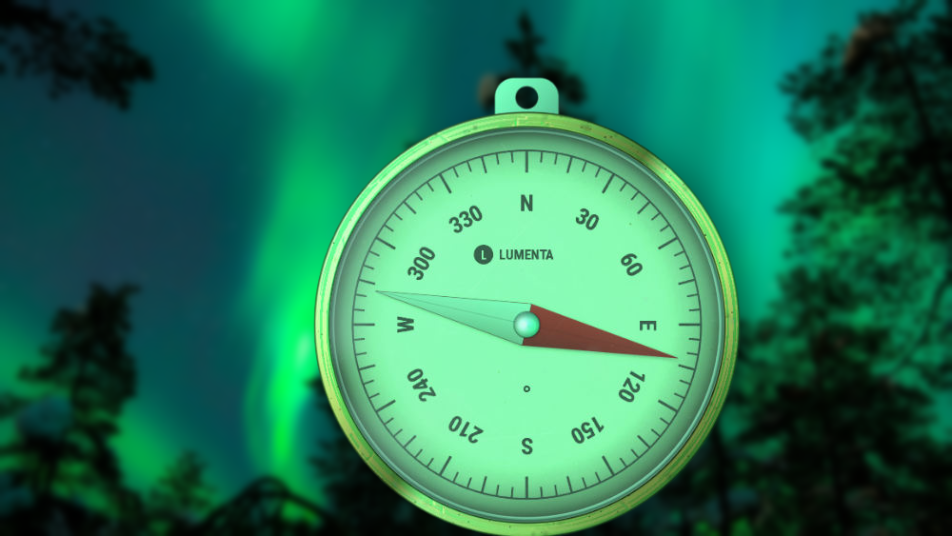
102.5 °
